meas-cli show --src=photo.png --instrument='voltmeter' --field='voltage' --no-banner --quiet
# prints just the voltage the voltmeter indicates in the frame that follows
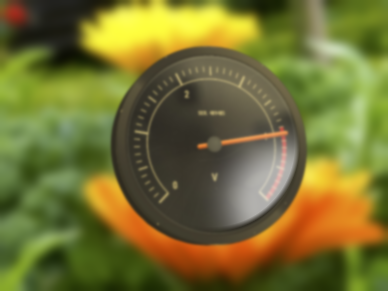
4 V
